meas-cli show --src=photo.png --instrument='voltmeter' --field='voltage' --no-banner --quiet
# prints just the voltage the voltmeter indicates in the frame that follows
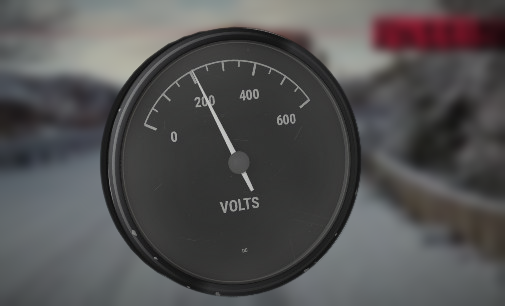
200 V
